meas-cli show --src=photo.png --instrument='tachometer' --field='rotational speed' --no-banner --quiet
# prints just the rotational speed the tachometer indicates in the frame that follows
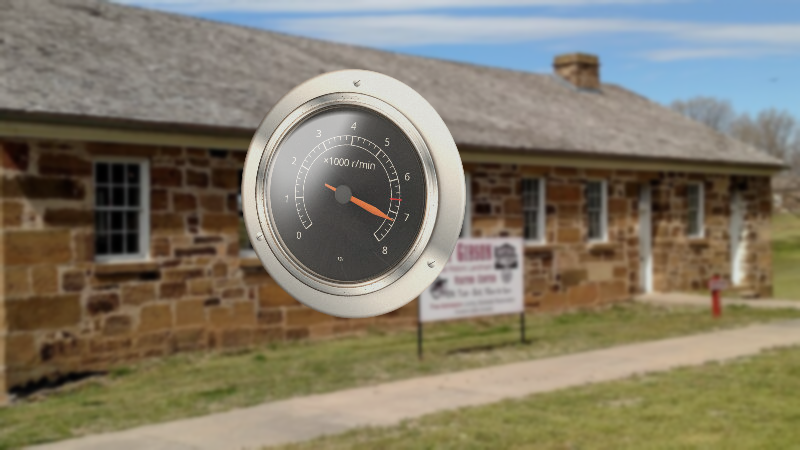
7200 rpm
